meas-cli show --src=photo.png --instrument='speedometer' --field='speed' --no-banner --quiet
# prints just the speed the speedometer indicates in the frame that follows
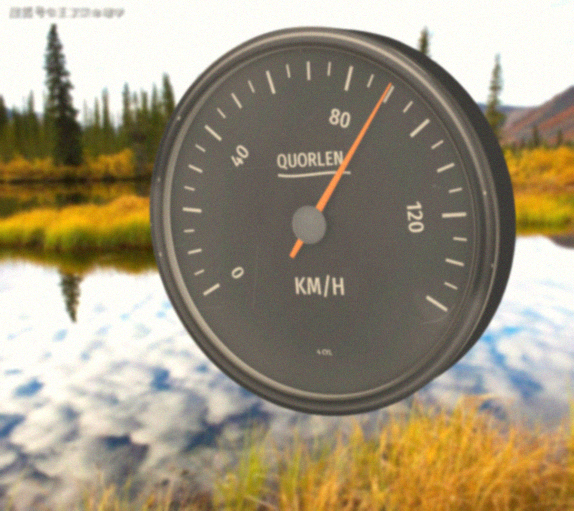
90 km/h
